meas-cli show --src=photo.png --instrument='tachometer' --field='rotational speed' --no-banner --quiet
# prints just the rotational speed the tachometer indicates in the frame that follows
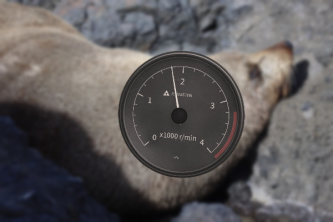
1800 rpm
